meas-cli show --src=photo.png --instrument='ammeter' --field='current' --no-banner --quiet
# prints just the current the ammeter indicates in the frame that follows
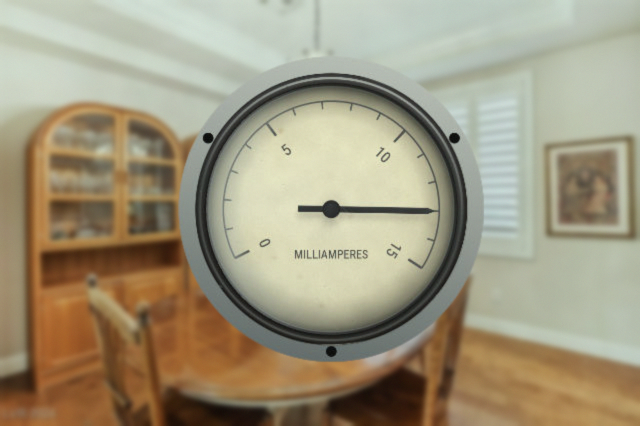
13 mA
